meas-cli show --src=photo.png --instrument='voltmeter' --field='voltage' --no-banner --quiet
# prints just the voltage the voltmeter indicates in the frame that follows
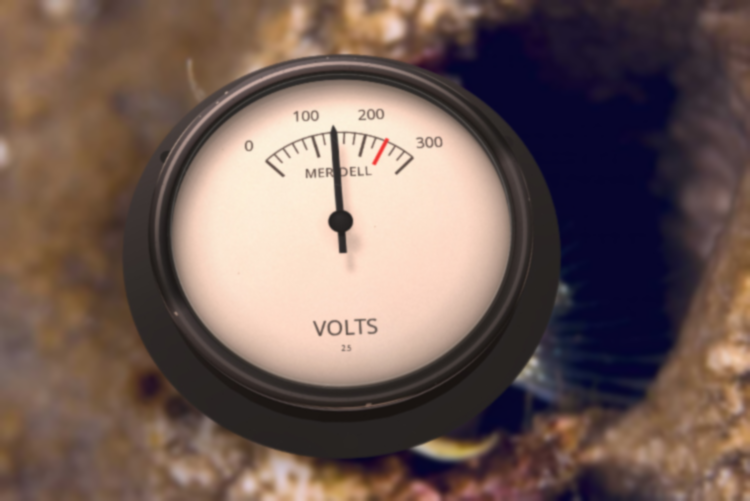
140 V
